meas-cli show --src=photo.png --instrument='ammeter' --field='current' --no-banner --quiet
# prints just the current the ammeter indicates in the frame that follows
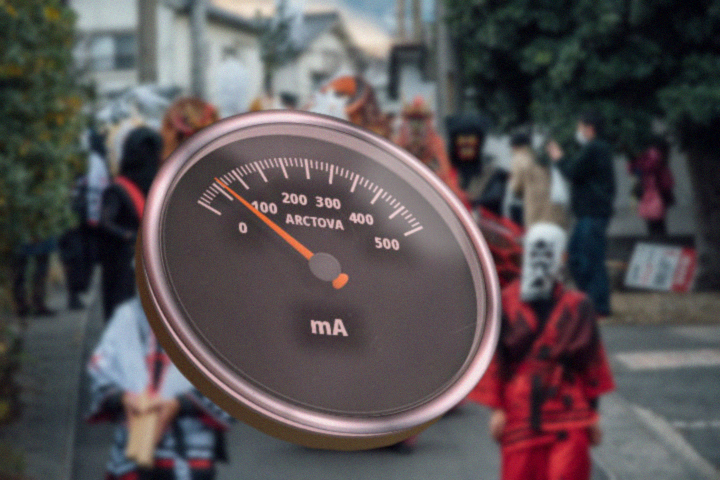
50 mA
